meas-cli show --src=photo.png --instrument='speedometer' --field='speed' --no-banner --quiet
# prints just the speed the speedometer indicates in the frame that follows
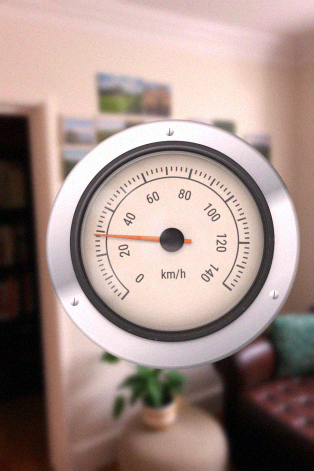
28 km/h
